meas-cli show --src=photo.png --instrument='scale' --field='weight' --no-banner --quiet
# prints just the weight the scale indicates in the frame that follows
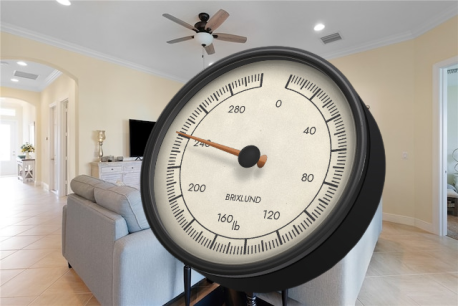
240 lb
